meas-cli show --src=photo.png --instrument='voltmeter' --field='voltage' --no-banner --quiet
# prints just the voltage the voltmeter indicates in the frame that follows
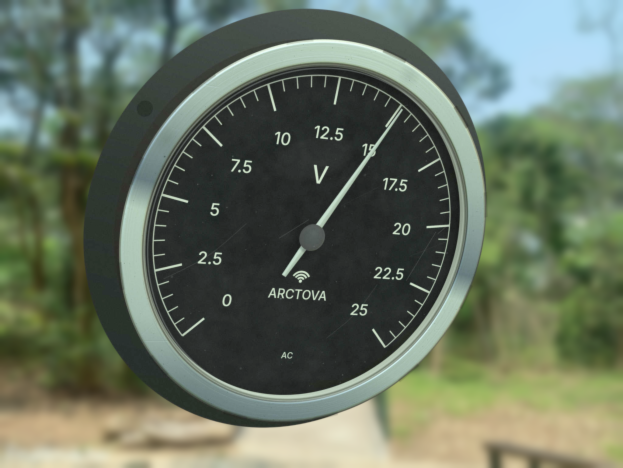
15 V
